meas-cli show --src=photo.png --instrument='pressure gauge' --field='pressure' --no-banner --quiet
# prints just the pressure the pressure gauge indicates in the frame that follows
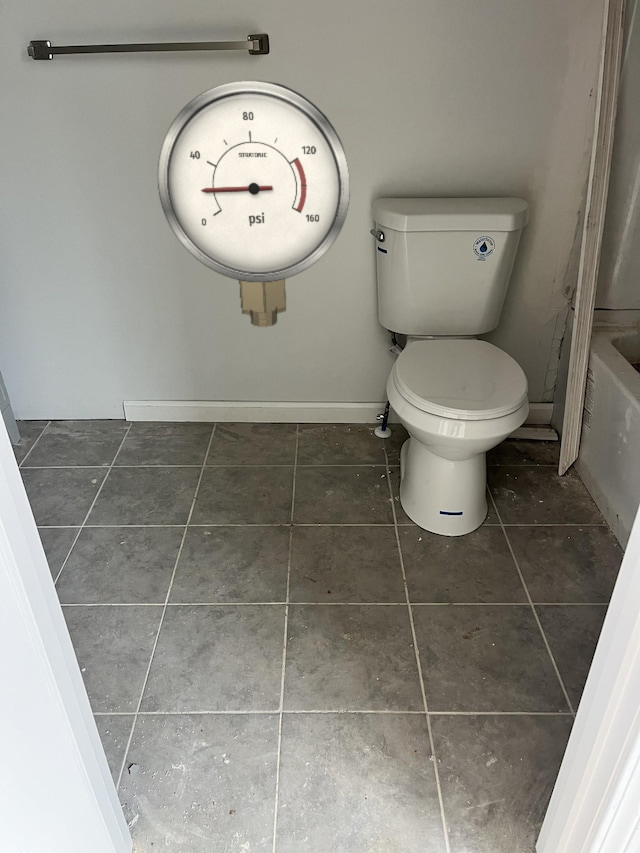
20 psi
